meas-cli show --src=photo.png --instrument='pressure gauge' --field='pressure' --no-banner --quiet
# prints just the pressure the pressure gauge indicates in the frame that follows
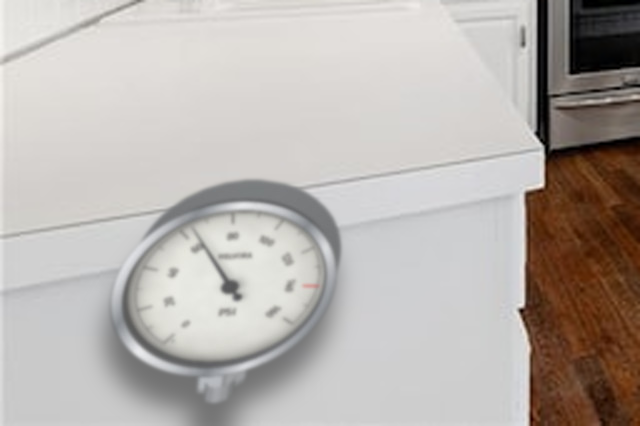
65 psi
